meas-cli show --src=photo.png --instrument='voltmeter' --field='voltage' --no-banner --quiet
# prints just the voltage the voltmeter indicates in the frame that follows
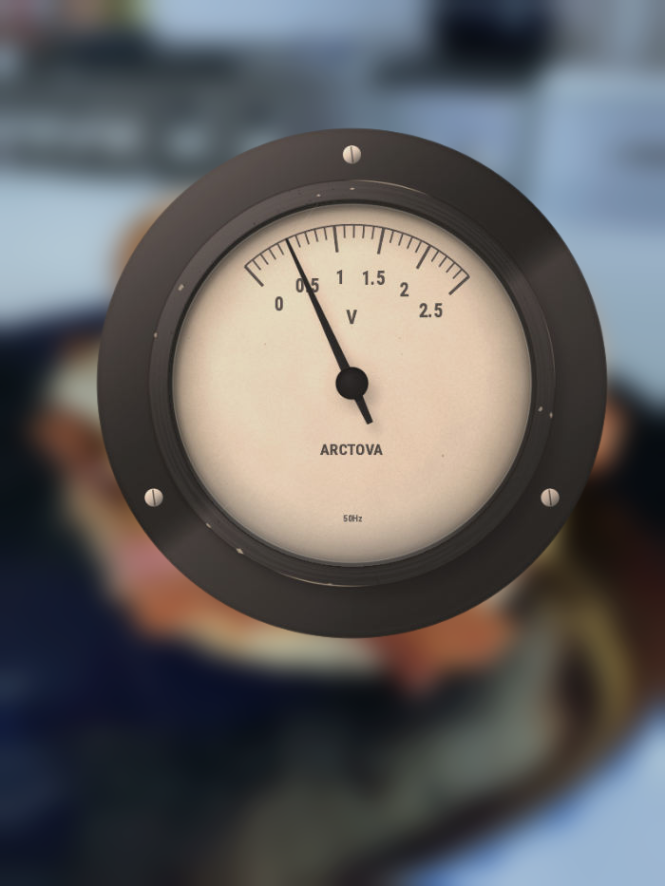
0.5 V
